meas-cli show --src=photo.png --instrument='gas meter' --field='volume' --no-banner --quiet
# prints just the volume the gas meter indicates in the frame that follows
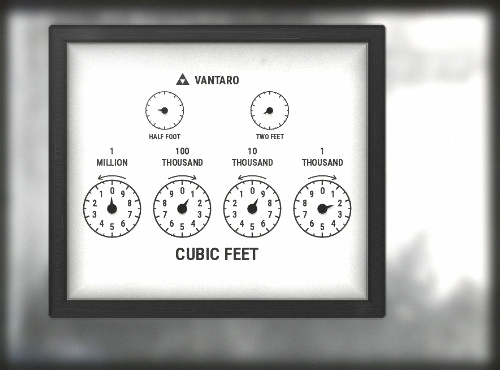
9200 ft³
